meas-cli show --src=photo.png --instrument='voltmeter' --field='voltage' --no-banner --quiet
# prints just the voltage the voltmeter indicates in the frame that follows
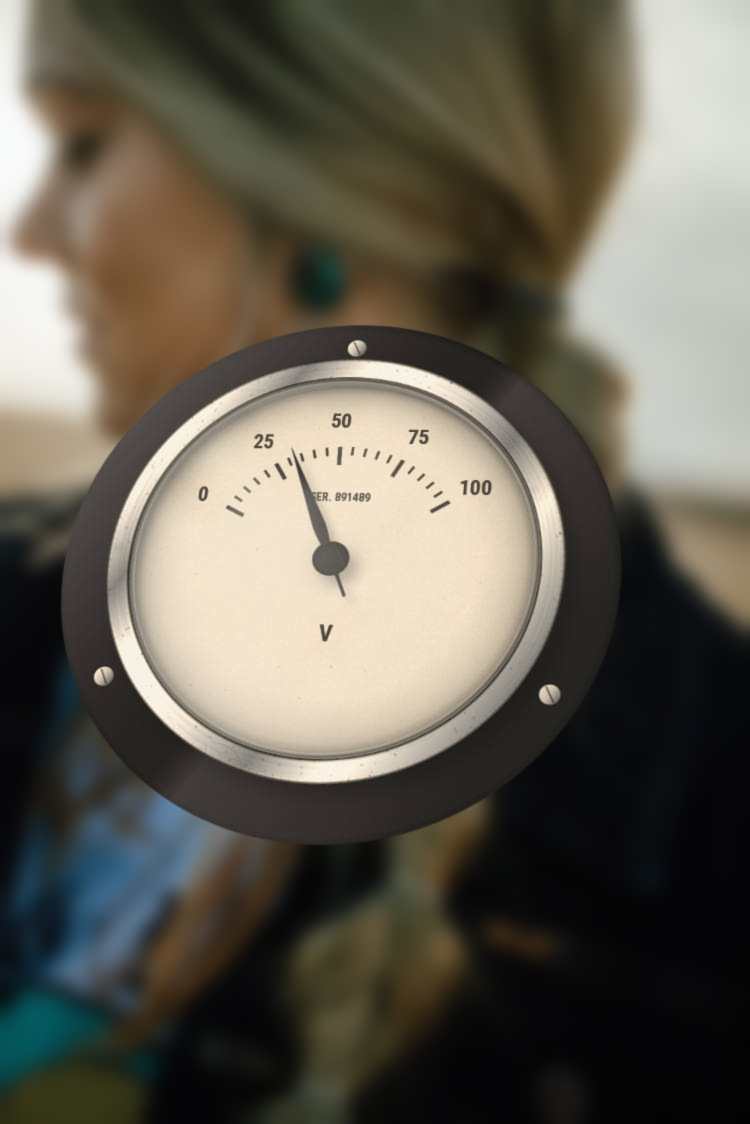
32.5 V
